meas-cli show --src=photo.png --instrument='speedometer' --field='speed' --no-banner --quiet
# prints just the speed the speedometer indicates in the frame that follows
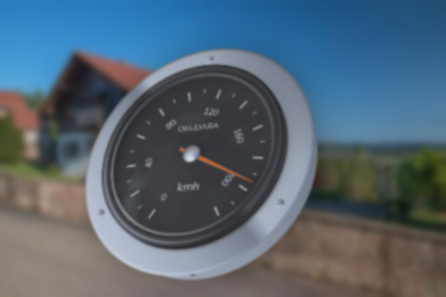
195 km/h
